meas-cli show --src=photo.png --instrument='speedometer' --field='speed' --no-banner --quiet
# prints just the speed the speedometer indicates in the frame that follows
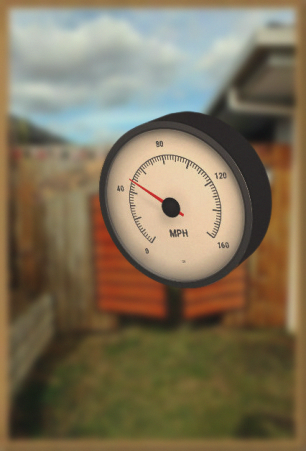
50 mph
